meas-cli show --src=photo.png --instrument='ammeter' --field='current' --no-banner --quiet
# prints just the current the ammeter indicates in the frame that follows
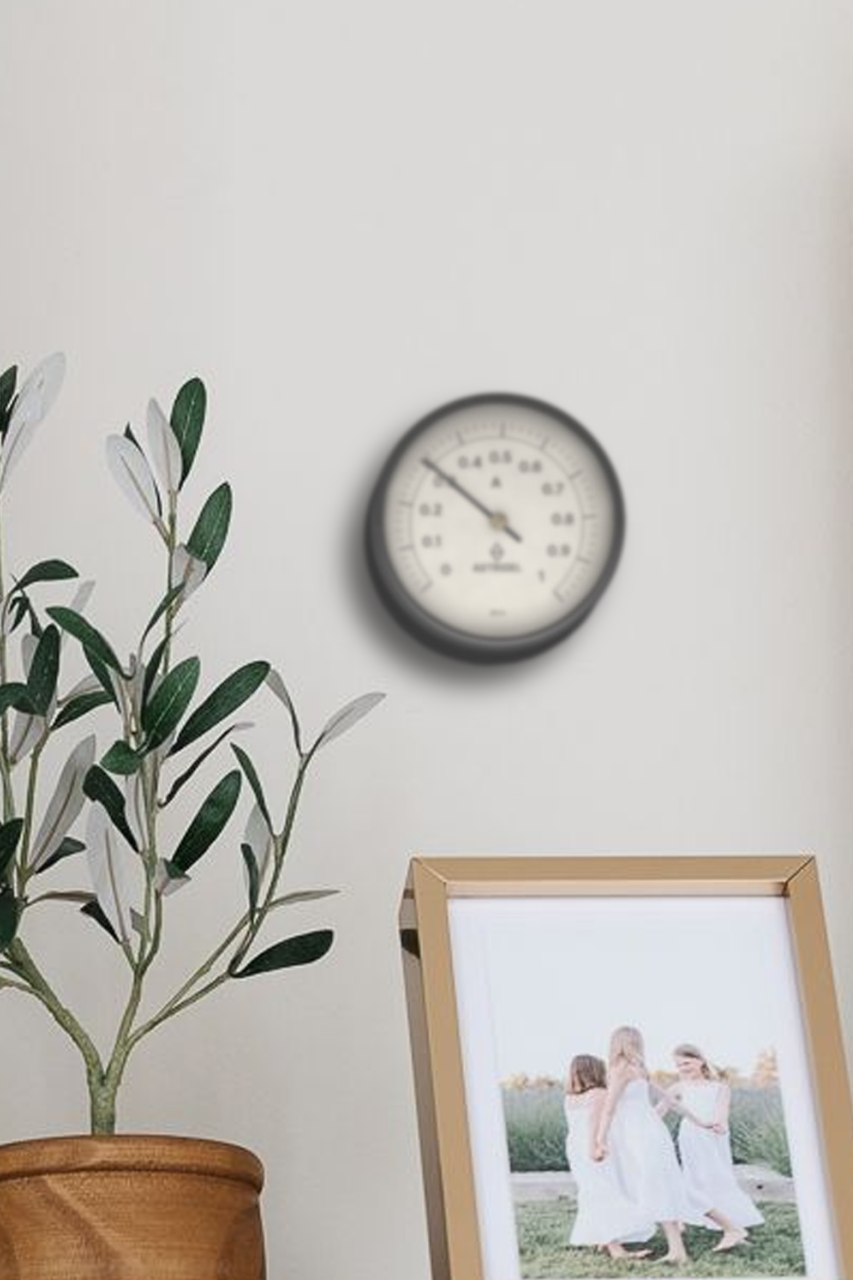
0.3 A
